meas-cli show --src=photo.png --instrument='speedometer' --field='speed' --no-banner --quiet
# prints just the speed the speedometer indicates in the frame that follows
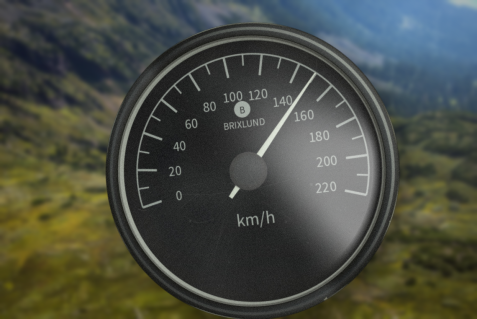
150 km/h
